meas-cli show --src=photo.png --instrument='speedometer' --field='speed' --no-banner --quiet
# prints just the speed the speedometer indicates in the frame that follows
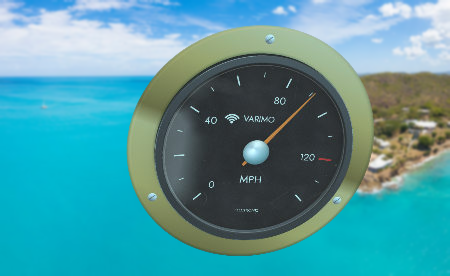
90 mph
